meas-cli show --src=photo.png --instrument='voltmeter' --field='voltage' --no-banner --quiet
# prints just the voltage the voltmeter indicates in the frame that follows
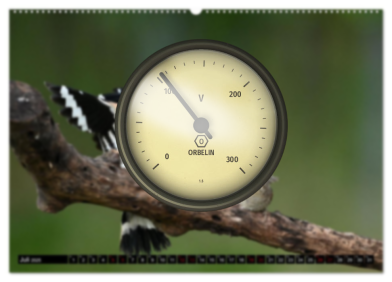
105 V
